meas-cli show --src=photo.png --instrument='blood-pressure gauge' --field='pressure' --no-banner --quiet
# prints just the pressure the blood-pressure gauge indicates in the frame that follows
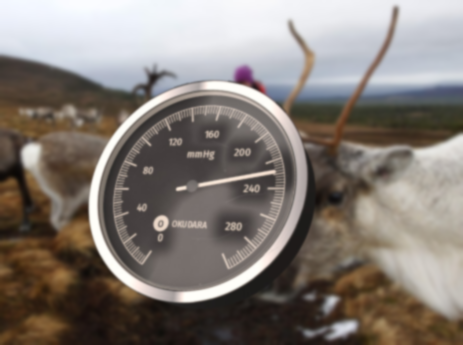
230 mmHg
